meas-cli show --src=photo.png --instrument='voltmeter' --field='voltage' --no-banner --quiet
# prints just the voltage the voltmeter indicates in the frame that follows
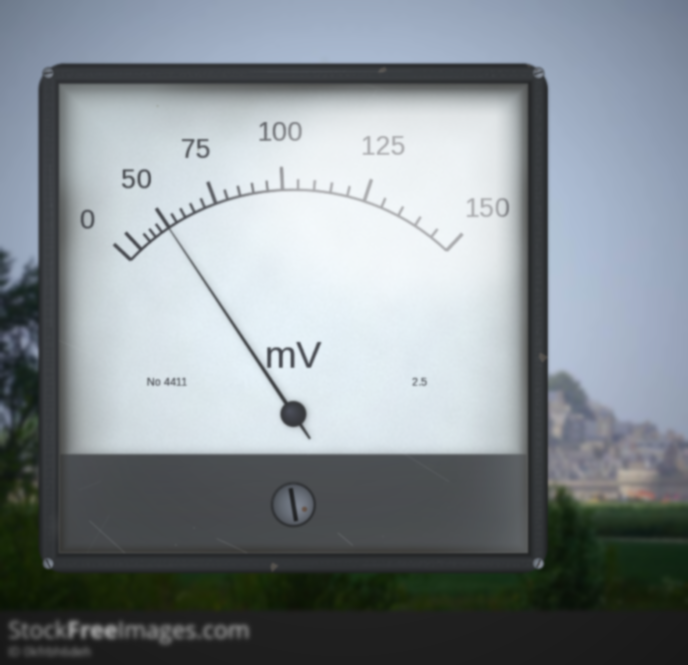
50 mV
